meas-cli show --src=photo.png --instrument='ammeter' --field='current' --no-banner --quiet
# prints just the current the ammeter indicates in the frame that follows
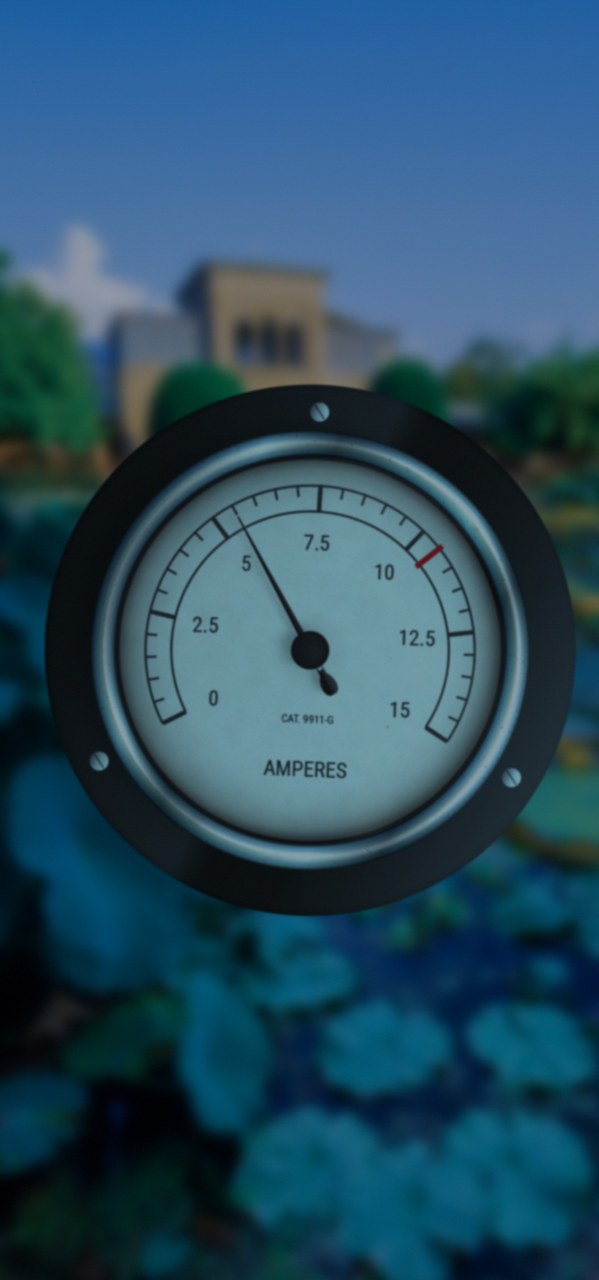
5.5 A
